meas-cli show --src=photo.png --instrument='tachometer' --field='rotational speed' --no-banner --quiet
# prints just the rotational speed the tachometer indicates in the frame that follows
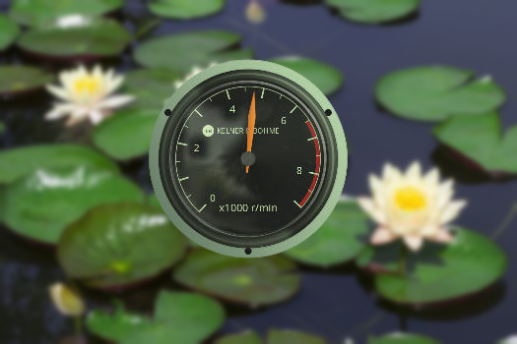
4750 rpm
